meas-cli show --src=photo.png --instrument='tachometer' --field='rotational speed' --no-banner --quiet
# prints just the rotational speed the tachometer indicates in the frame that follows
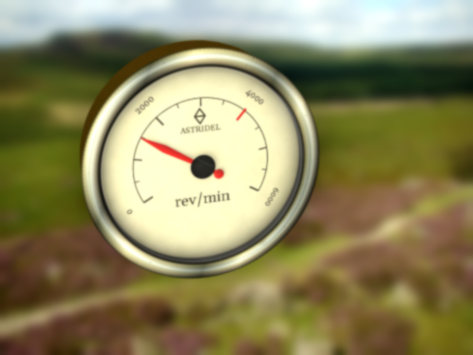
1500 rpm
